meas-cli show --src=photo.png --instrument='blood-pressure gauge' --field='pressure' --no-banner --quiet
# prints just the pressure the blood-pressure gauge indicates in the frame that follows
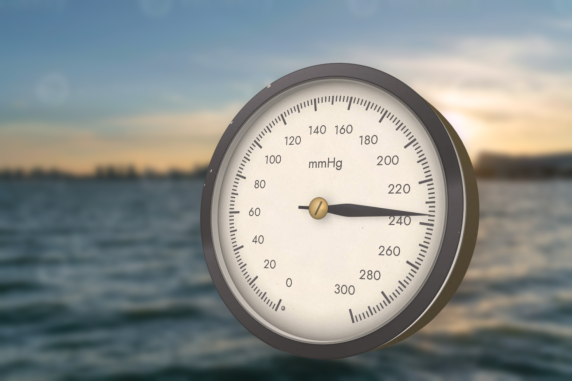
236 mmHg
